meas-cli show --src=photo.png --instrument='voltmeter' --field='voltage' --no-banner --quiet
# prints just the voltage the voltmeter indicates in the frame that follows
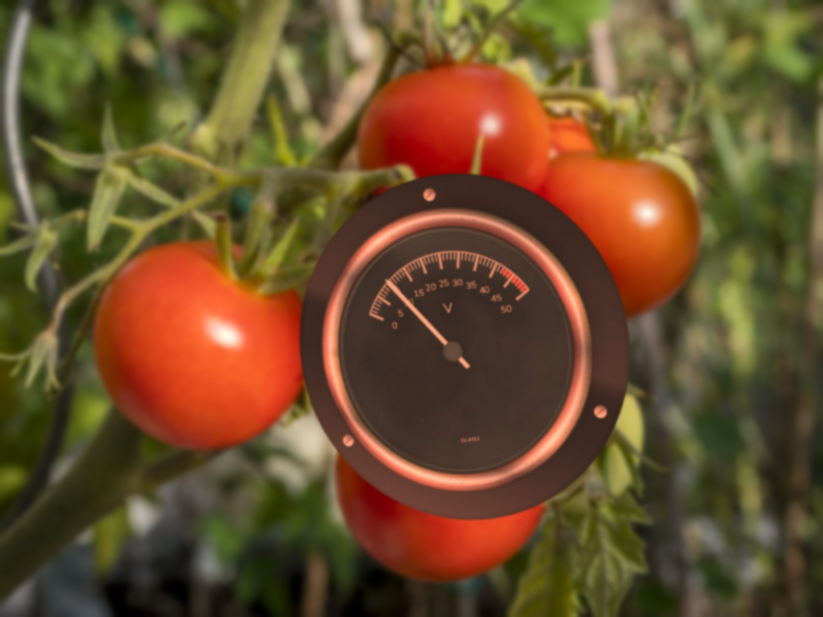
10 V
